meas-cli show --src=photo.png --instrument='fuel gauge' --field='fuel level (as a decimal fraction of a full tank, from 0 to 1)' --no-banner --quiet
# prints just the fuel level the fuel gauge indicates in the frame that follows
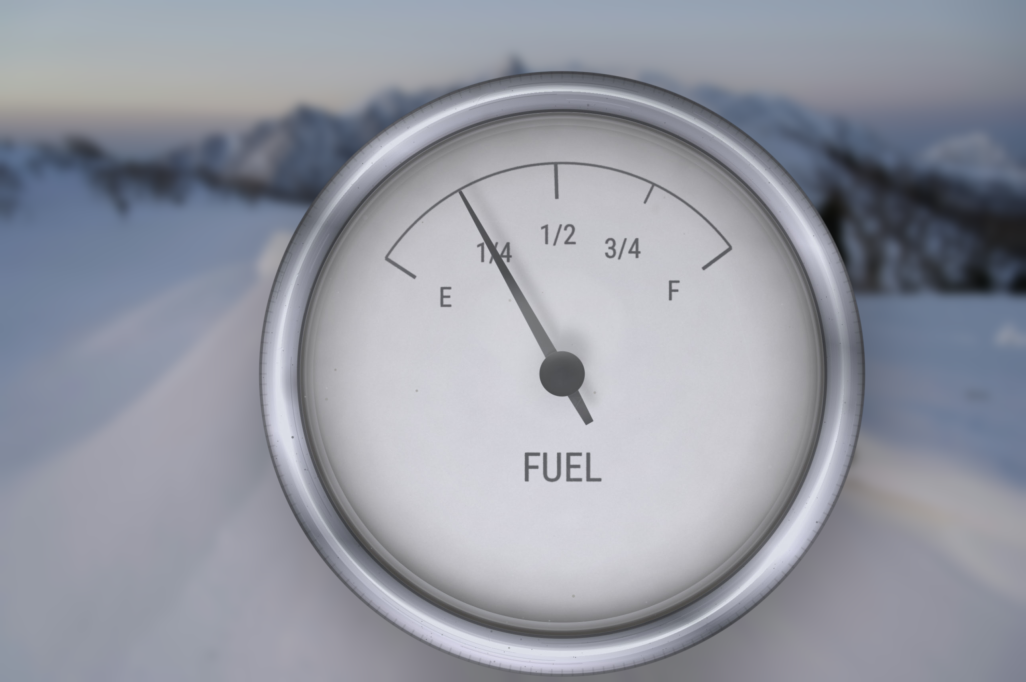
0.25
